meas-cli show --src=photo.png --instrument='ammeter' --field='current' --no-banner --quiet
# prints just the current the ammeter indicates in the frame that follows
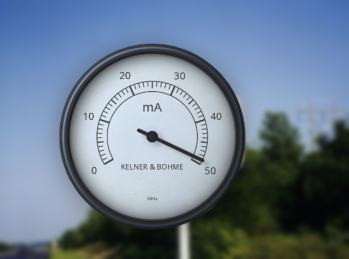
49 mA
